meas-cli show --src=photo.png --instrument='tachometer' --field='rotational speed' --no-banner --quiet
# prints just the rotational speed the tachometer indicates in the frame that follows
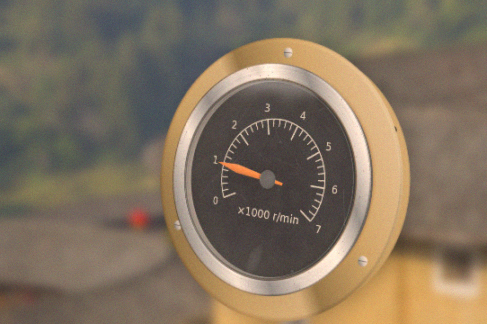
1000 rpm
